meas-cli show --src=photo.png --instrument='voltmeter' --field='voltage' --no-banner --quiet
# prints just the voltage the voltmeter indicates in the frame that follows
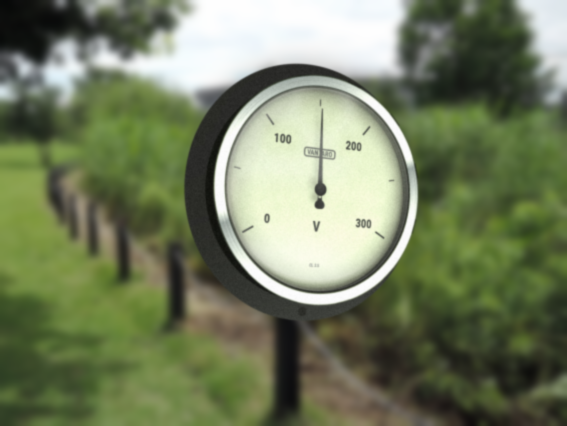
150 V
